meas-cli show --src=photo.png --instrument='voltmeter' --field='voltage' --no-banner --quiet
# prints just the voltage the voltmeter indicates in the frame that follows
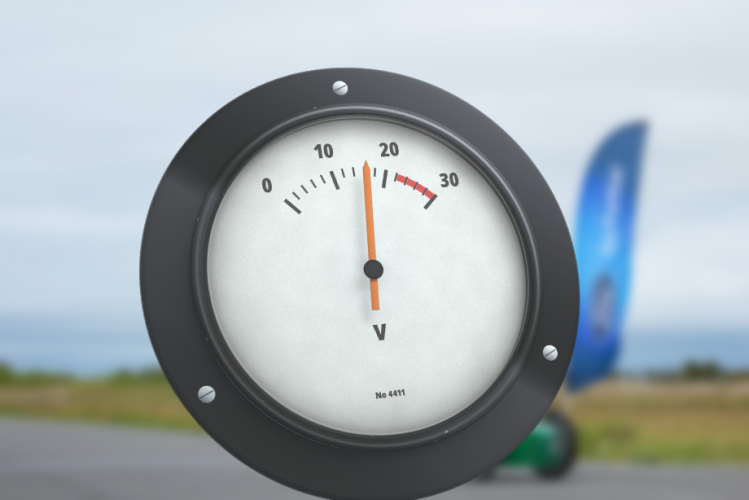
16 V
